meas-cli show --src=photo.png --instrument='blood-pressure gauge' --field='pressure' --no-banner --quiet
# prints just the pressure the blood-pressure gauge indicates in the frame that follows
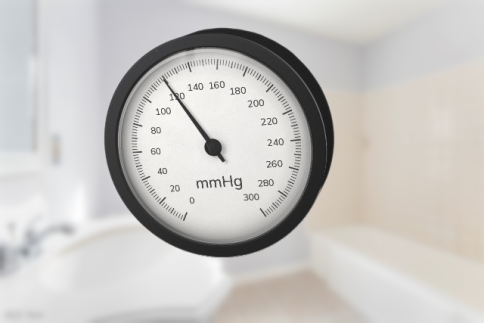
120 mmHg
